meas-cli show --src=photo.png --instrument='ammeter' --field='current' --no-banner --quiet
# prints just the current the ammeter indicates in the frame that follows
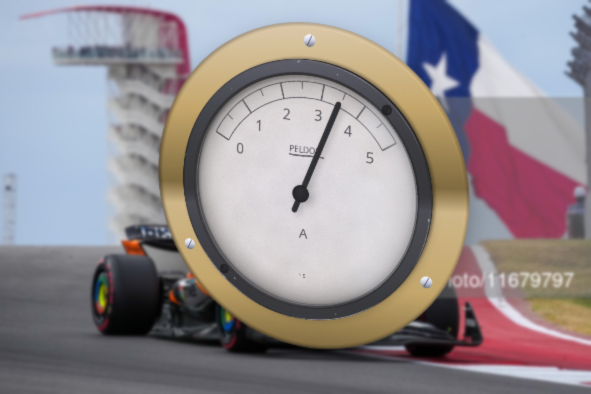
3.5 A
